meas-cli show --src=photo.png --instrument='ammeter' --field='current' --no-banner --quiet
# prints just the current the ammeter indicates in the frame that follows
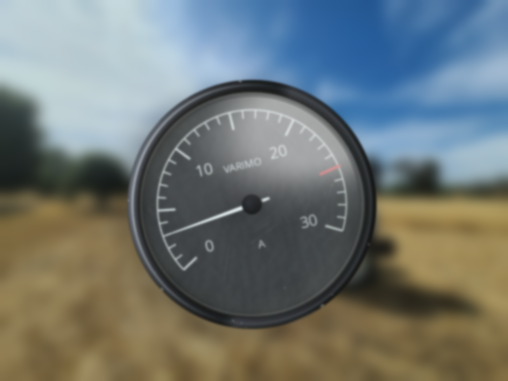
3 A
